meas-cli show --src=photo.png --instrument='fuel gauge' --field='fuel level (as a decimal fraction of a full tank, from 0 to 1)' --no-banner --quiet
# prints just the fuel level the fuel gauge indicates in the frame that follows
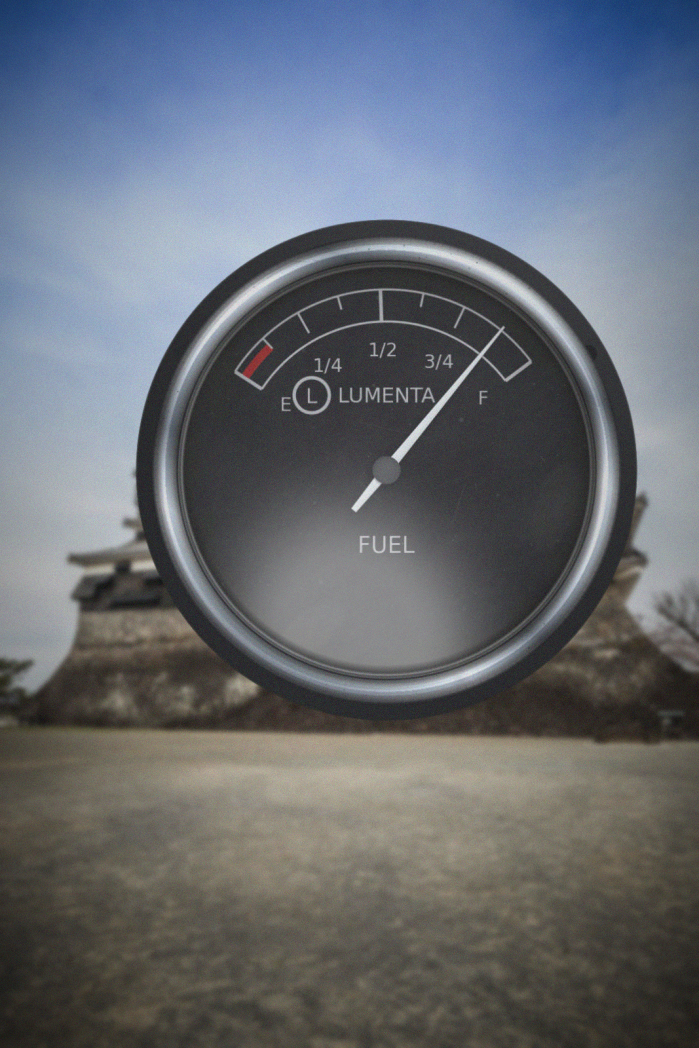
0.875
